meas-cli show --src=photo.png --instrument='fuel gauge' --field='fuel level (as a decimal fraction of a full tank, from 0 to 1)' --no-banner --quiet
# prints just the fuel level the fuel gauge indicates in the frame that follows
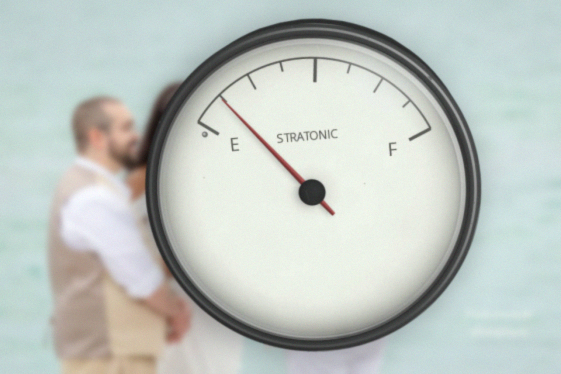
0.125
